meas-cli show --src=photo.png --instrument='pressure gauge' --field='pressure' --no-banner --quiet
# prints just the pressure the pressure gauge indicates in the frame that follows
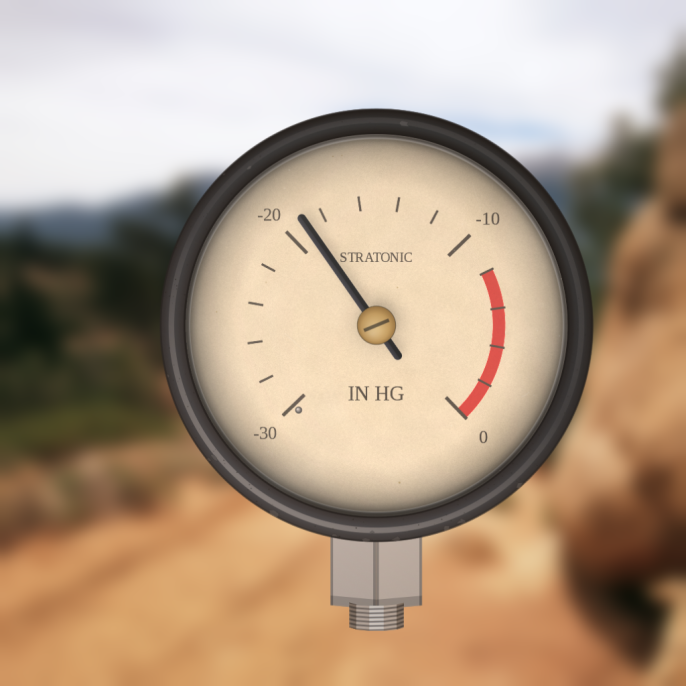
-19 inHg
